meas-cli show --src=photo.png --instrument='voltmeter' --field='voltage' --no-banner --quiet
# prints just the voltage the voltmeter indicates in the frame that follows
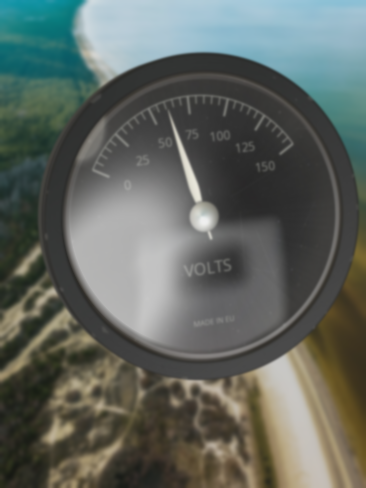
60 V
